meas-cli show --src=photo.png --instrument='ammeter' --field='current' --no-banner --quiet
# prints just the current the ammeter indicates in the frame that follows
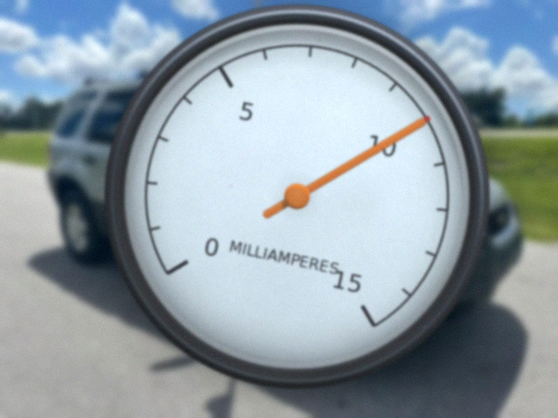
10 mA
